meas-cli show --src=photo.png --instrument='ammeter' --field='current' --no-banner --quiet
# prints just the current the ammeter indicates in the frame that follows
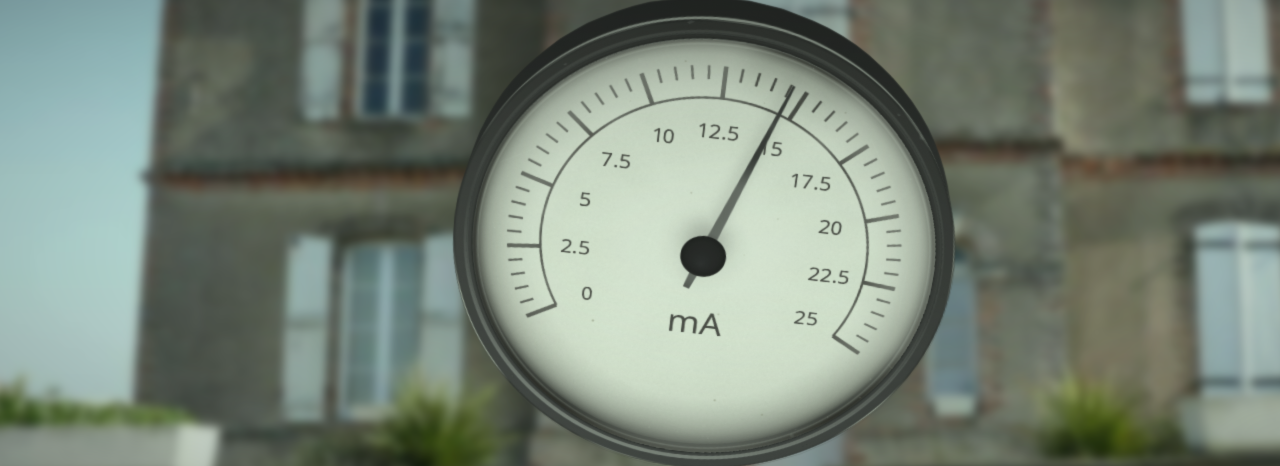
14.5 mA
